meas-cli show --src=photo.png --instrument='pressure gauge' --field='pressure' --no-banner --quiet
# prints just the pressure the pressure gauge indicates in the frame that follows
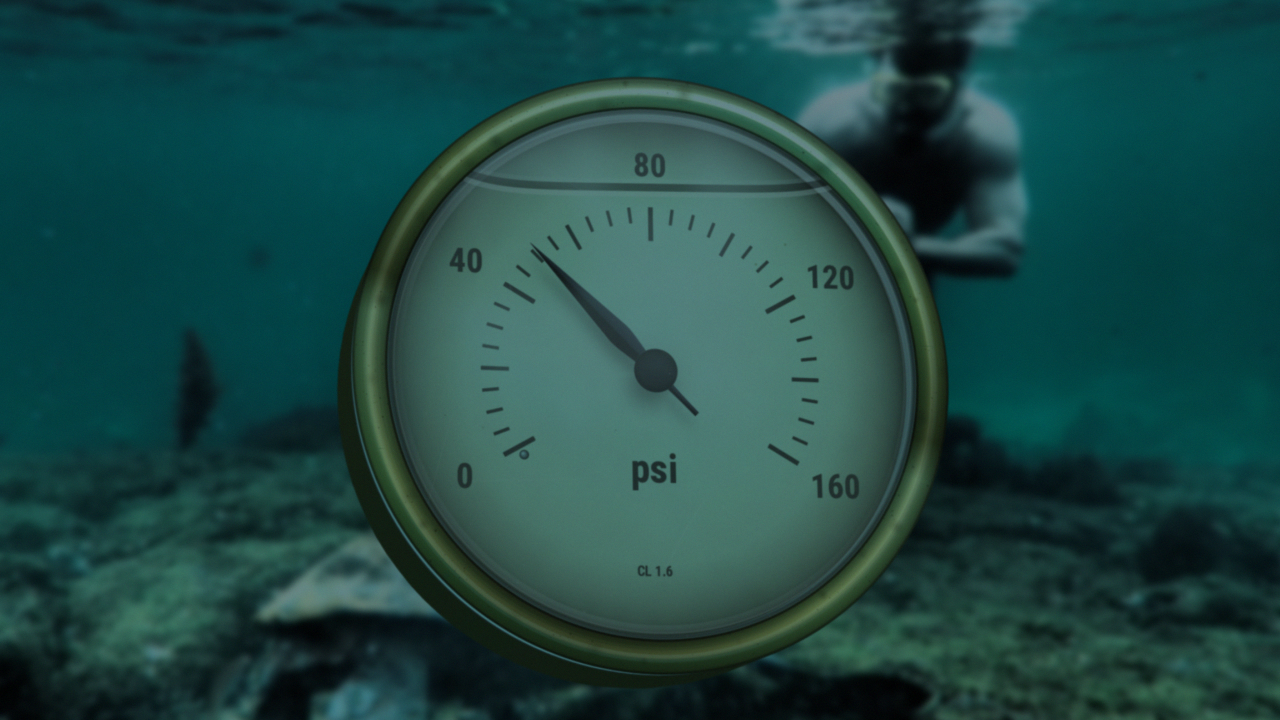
50 psi
